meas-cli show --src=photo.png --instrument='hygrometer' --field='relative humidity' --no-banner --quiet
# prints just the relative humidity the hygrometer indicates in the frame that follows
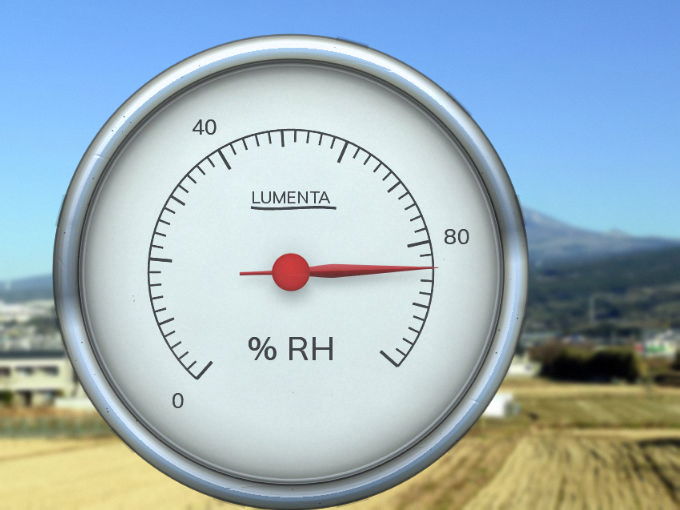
84 %
